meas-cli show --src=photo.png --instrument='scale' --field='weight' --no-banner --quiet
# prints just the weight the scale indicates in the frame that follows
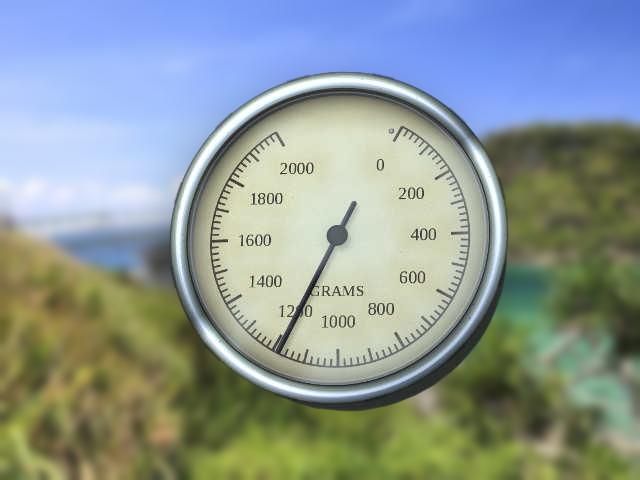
1180 g
